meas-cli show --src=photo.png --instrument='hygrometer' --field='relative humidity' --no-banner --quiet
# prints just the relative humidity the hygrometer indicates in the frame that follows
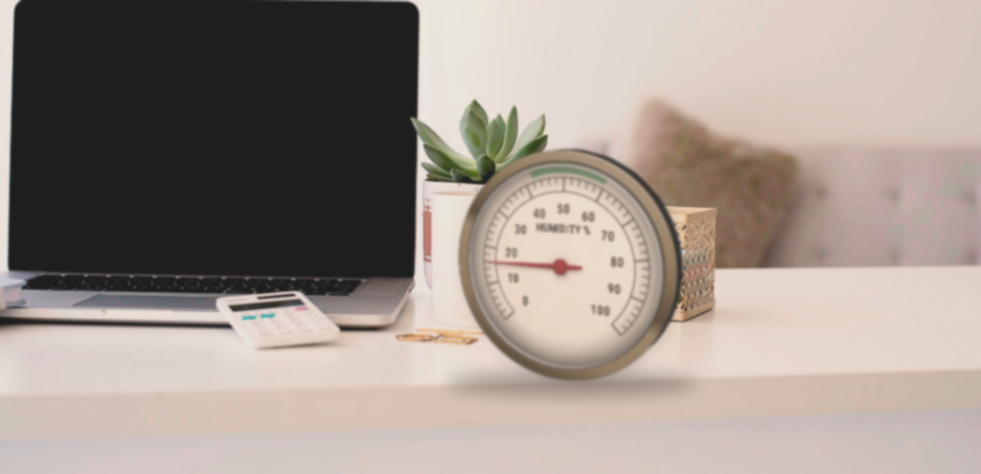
16 %
